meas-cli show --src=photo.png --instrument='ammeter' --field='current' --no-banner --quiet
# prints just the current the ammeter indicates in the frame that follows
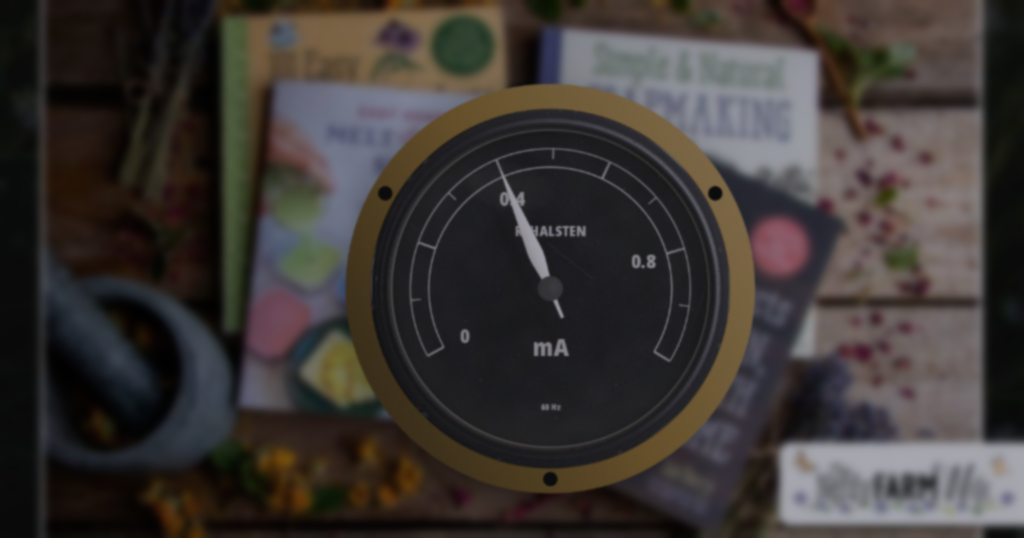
0.4 mA
